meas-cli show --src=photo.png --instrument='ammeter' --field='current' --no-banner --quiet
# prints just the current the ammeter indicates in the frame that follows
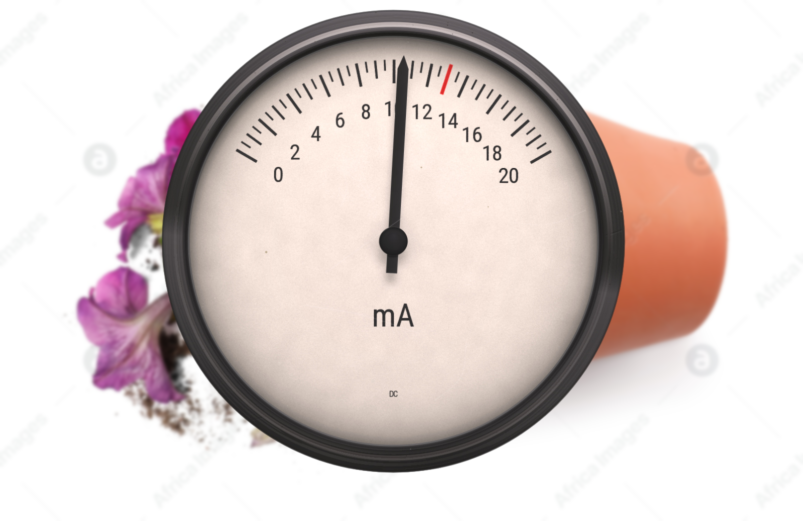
10.5 mA
